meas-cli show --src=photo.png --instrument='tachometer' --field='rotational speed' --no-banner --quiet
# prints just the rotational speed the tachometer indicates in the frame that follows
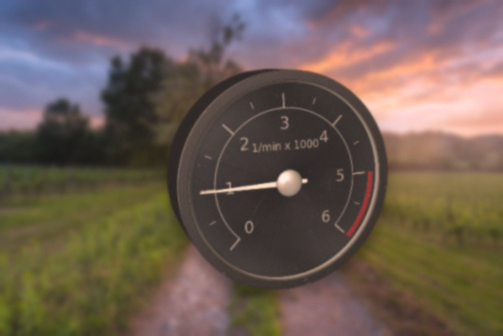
1000 rpm
